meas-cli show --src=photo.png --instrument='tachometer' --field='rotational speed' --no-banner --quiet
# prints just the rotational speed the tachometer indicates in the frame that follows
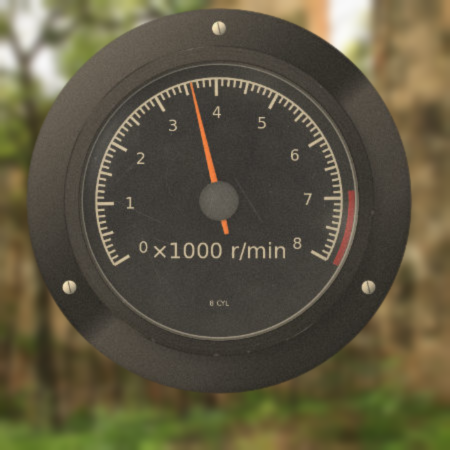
3600 rpm
